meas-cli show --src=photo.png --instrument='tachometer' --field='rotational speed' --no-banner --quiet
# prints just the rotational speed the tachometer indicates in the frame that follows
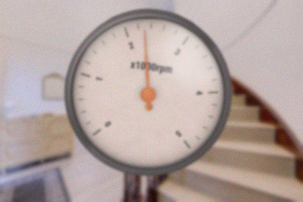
2300 rpm
